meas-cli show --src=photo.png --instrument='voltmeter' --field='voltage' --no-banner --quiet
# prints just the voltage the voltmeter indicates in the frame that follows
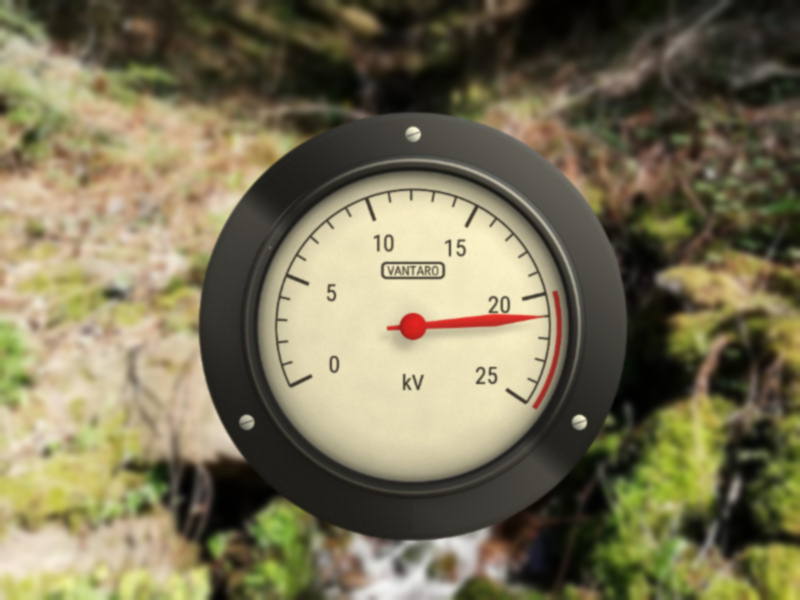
21 kV
